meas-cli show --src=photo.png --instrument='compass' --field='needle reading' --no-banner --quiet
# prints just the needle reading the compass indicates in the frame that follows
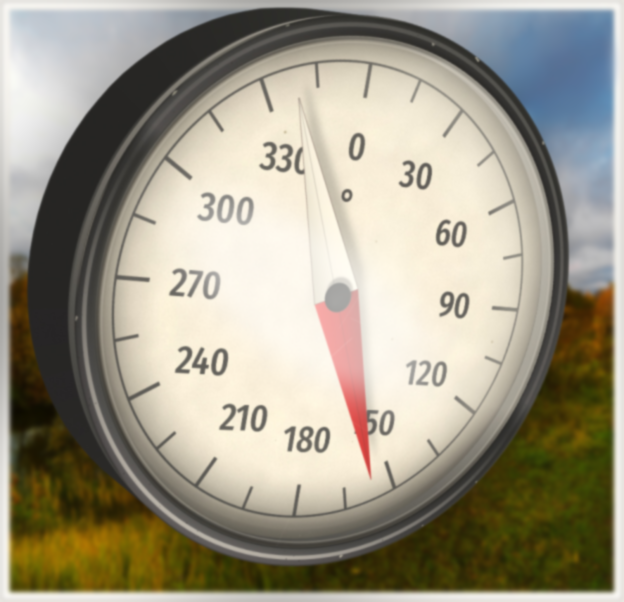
157.5 °
